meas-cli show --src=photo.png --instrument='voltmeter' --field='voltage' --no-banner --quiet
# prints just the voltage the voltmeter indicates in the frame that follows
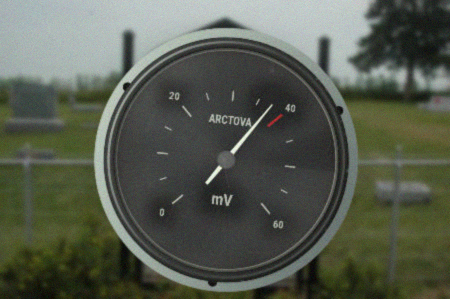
37.5 mV
